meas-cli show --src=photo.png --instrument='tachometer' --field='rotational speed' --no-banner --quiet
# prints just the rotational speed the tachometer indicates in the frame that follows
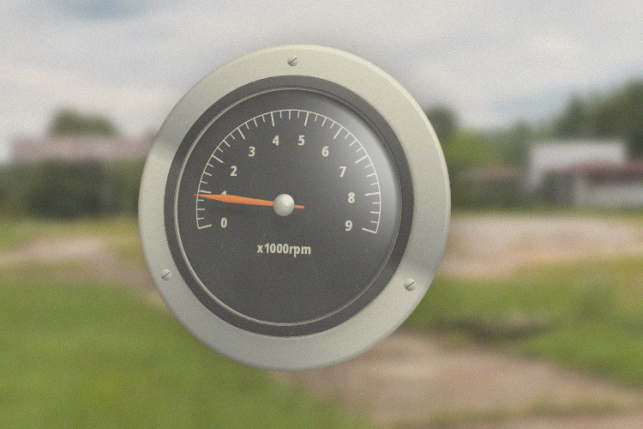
875 rpm
